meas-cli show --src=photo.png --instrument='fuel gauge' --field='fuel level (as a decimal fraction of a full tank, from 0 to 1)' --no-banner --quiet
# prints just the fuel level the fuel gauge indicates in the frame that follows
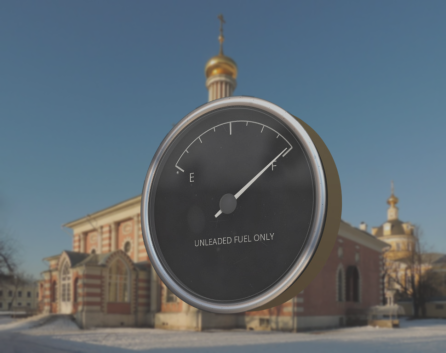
1
